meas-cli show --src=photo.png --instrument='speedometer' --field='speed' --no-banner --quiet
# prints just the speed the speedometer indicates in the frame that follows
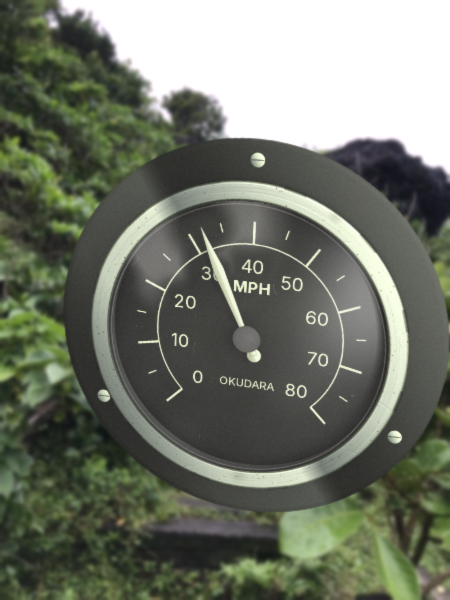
32.5 mph
